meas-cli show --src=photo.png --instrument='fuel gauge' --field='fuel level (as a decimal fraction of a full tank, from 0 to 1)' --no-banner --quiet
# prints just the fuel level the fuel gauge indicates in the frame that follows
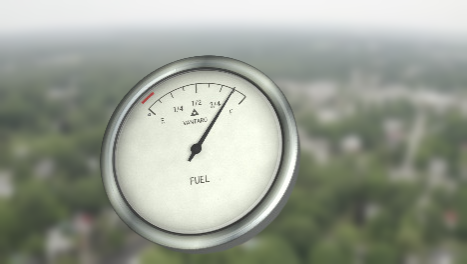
0.875
